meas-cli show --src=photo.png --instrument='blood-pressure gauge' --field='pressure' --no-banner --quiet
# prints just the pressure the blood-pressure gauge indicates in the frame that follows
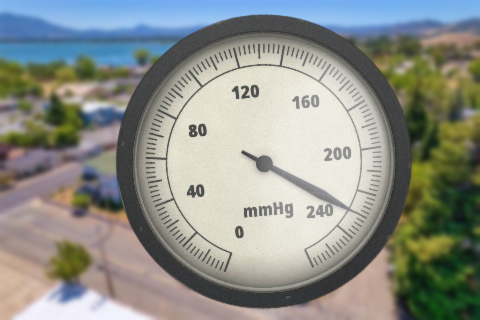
230 mmHg
